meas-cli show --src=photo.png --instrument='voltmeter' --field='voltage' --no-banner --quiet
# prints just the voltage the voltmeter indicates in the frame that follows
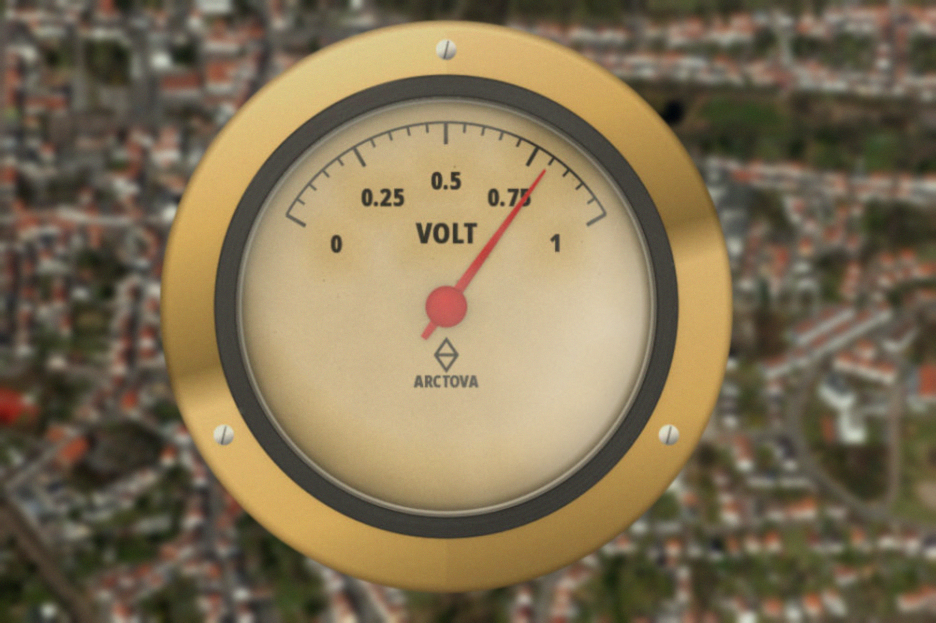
0.8 V
